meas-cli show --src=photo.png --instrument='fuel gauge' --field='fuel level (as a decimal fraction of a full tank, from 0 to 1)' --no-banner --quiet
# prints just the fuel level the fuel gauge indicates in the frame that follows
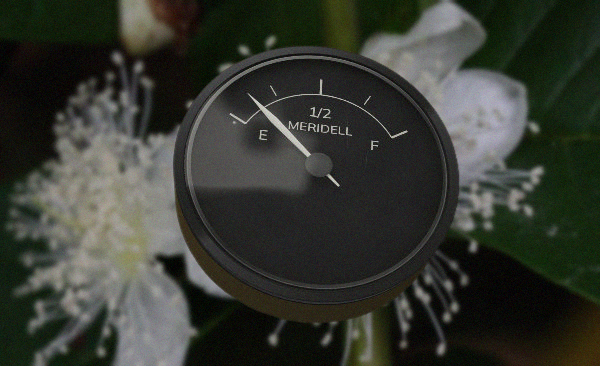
0.125
